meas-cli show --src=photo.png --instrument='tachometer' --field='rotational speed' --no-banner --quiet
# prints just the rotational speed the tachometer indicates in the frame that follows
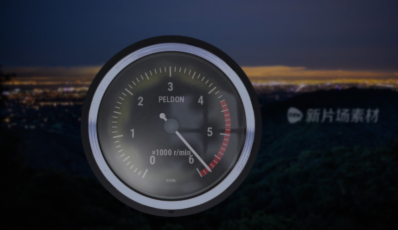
5800 rpm
